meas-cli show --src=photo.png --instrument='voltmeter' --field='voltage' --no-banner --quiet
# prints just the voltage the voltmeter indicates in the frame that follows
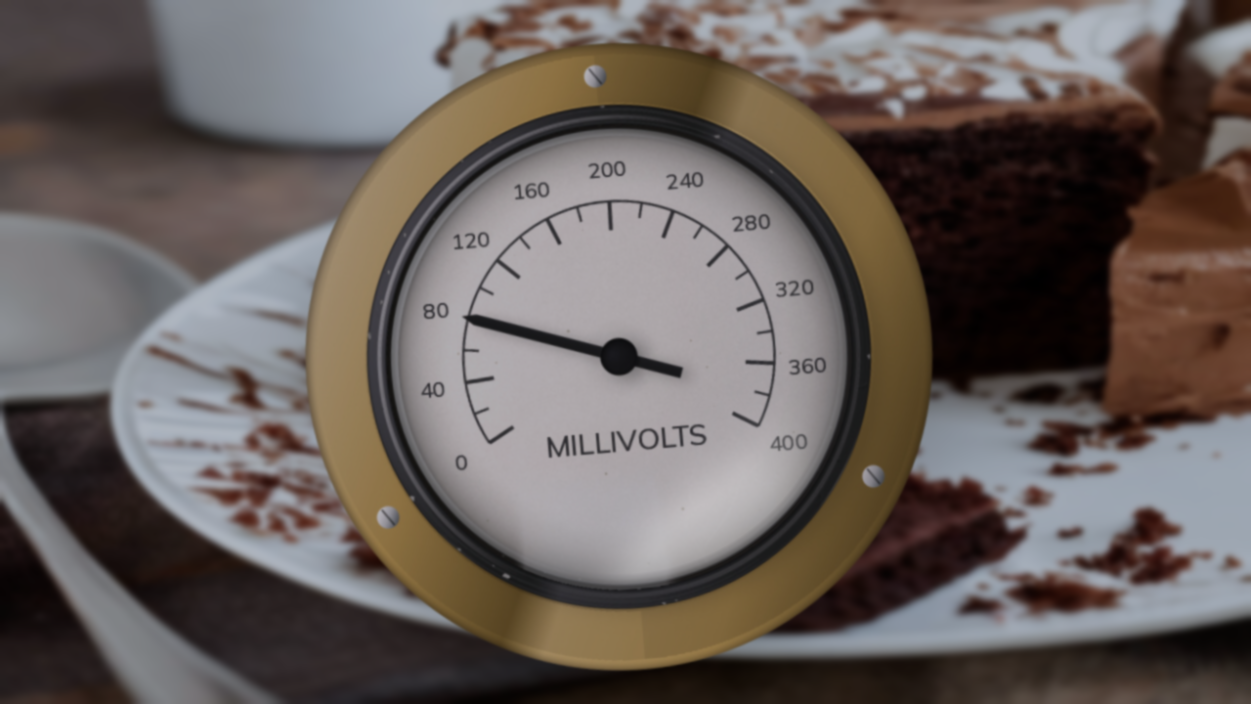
80 mV
